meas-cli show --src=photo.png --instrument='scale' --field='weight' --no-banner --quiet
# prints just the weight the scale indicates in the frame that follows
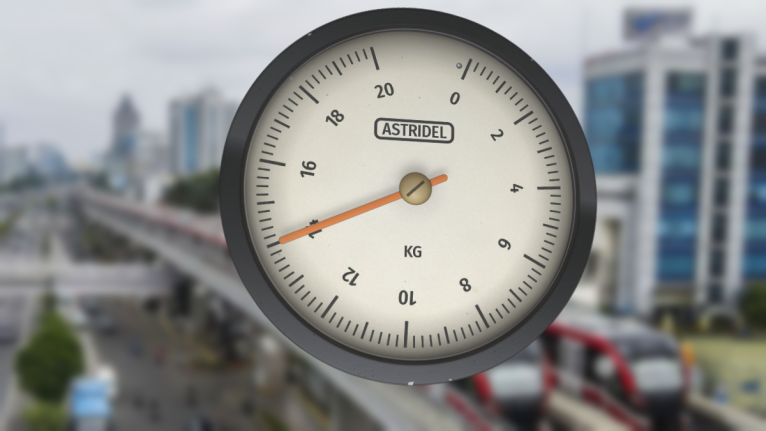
14 kg
